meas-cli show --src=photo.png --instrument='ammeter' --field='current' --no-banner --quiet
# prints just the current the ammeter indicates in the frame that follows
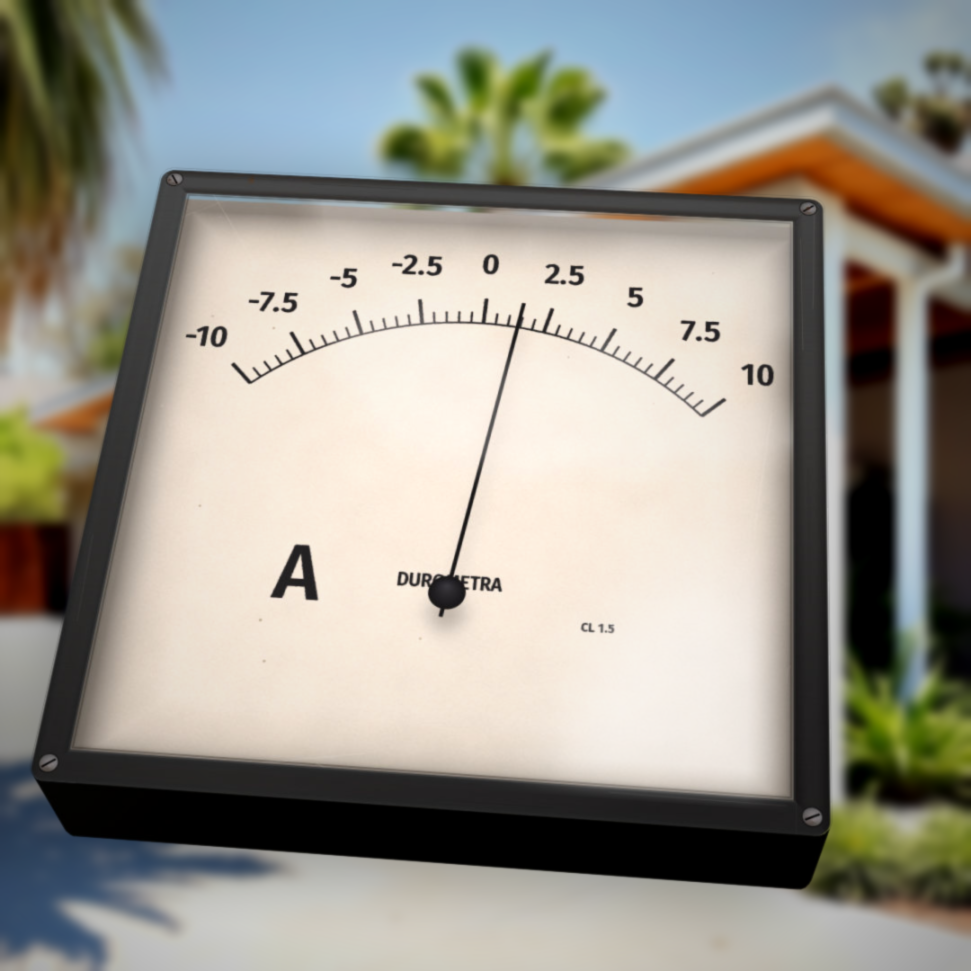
1.5 A
